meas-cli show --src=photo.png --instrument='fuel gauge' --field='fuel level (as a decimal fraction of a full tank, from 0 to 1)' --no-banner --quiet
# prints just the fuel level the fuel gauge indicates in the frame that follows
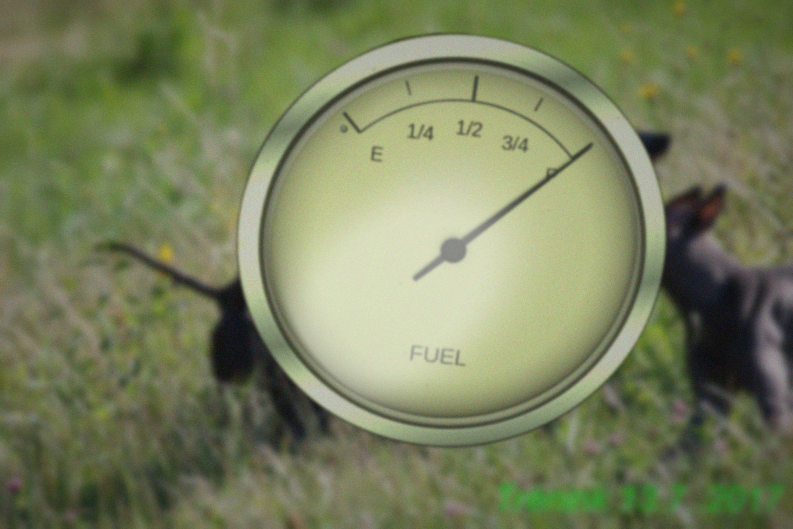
1
